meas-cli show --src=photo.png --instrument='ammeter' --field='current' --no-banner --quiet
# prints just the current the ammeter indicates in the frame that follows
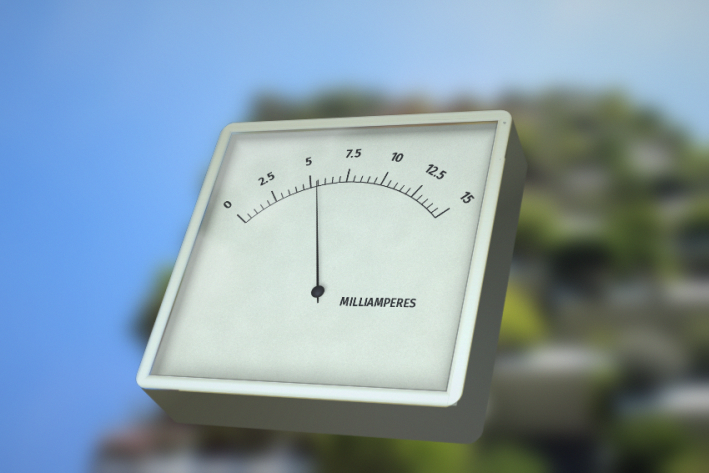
5.5 mA
